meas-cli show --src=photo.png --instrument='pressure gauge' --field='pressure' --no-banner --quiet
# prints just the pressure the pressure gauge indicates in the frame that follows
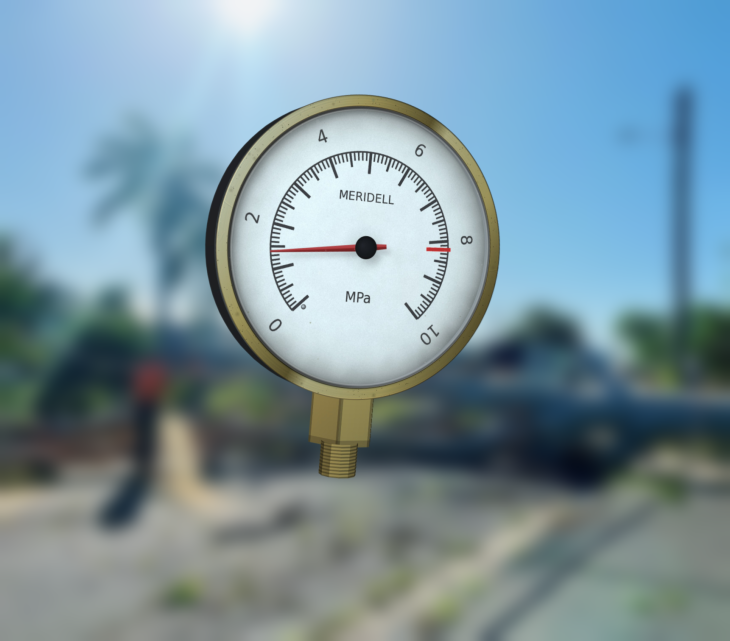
1.4 MPa
